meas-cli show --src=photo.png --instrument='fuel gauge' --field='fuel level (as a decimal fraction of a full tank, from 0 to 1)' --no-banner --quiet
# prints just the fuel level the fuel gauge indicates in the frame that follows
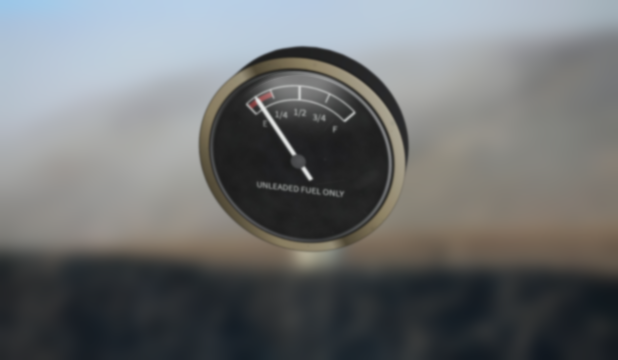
0.125
